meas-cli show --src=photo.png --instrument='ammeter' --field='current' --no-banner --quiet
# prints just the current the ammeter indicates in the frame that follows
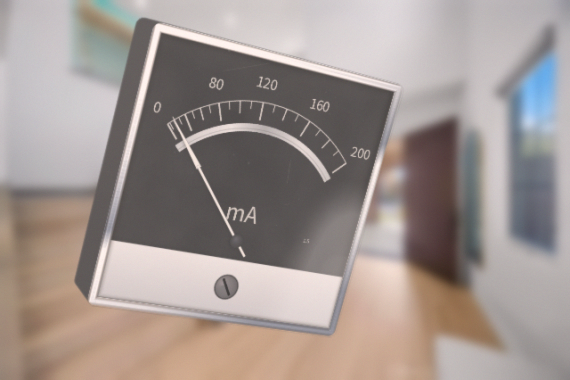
20 mA
